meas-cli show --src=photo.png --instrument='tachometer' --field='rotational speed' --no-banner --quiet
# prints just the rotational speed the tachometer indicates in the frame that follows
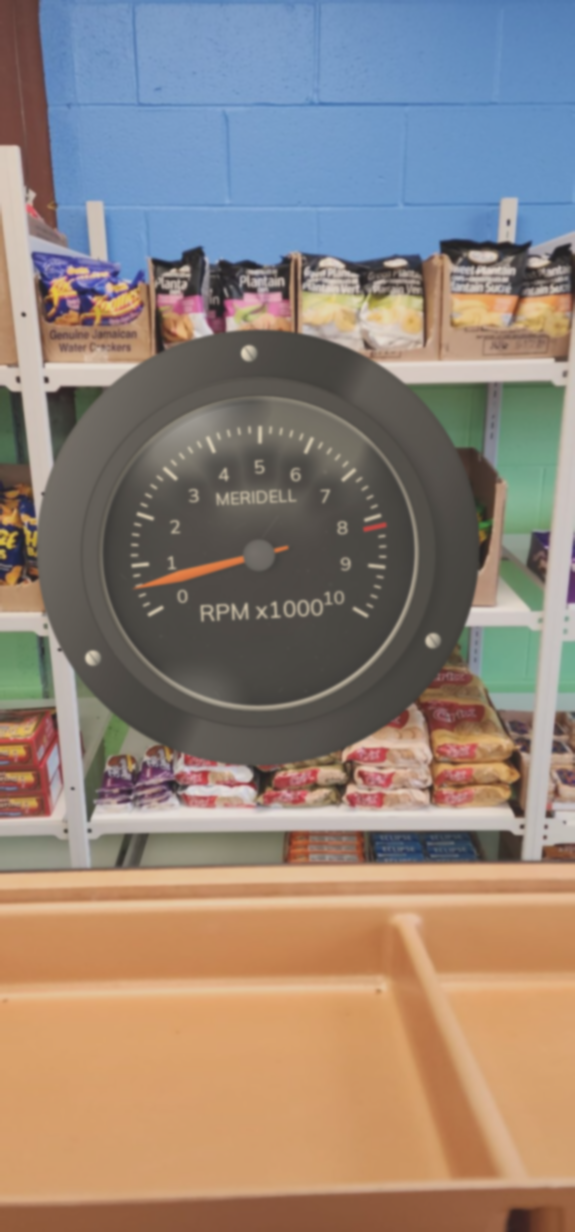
600 rpm
